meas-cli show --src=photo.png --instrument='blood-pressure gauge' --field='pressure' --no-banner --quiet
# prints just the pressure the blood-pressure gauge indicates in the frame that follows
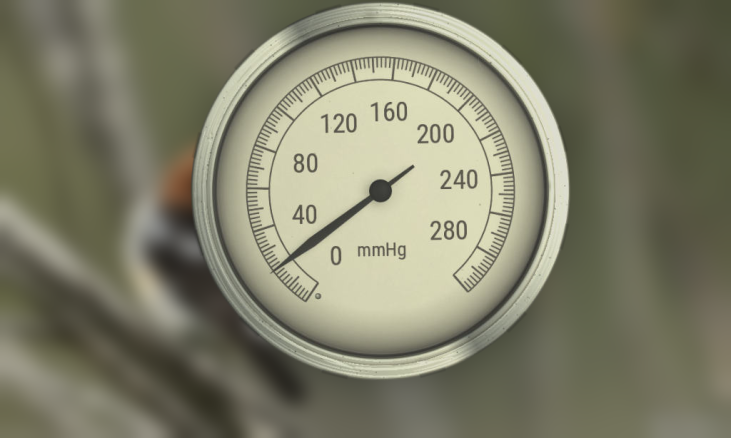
20 mmHg
